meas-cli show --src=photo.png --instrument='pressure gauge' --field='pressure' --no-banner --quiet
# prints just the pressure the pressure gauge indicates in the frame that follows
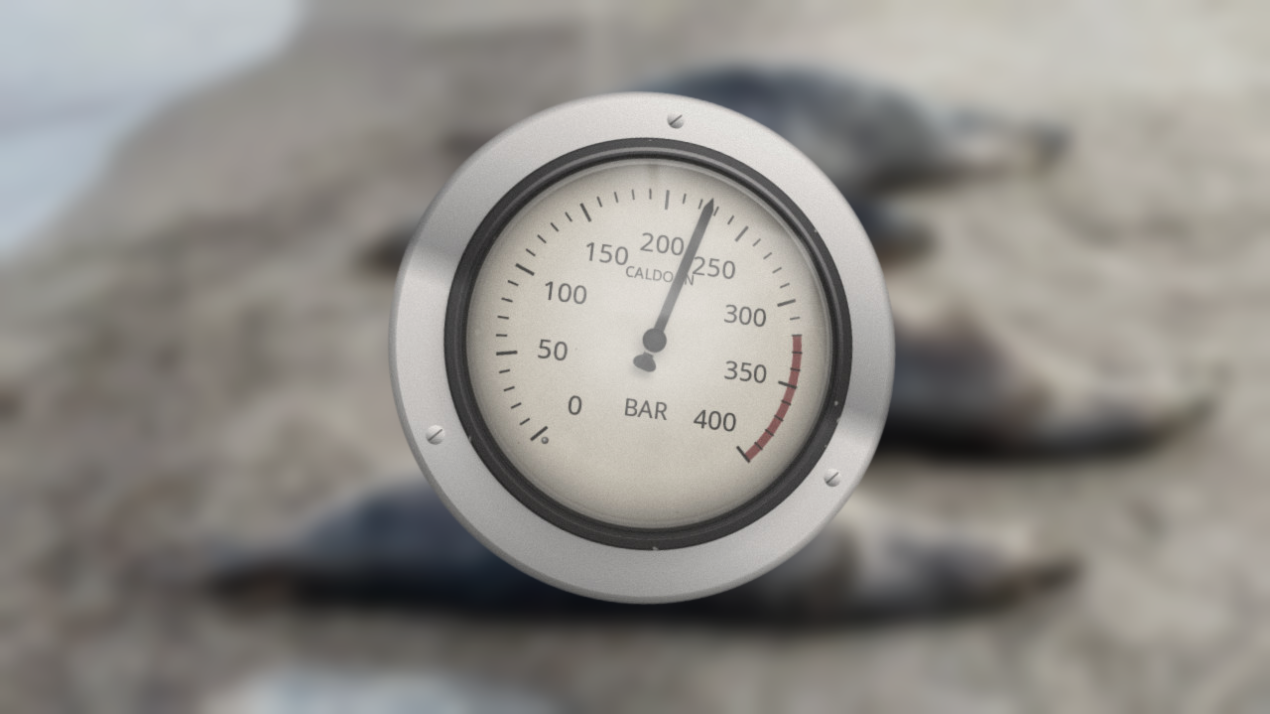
225 bar
